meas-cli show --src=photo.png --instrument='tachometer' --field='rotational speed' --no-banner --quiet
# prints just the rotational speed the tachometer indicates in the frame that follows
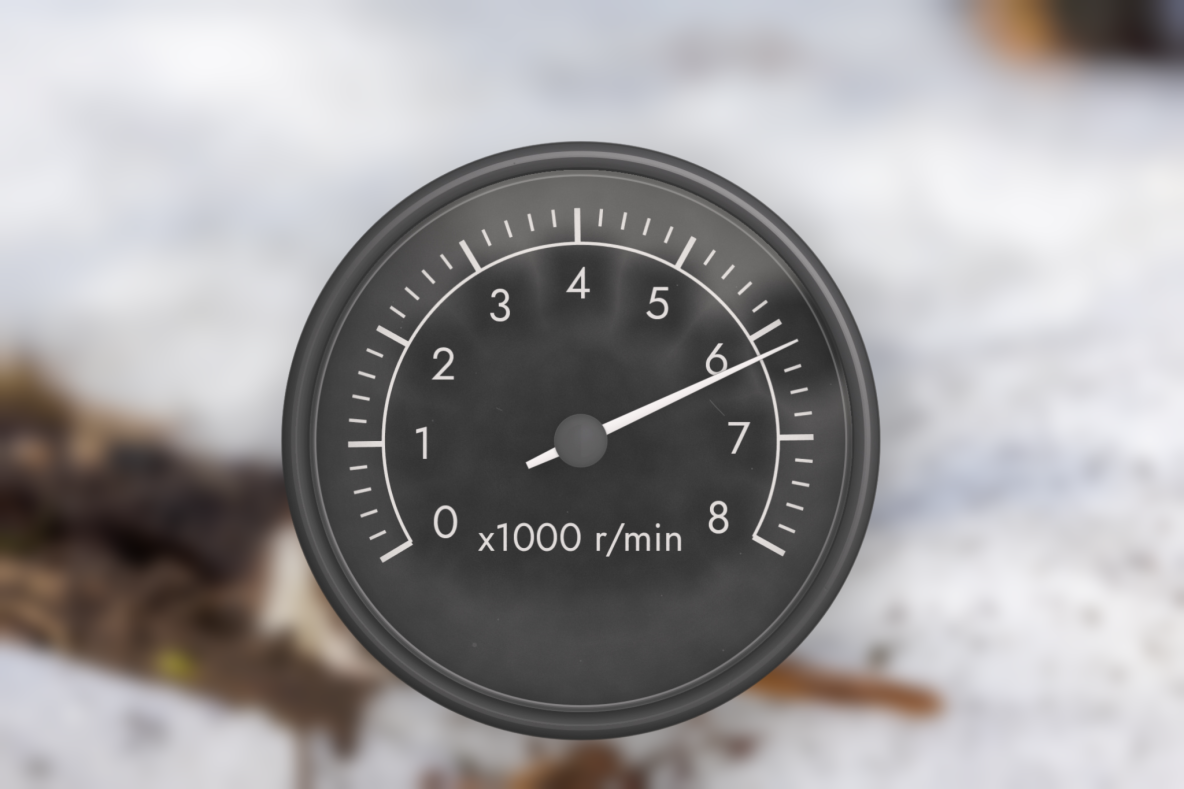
6200 rpm
